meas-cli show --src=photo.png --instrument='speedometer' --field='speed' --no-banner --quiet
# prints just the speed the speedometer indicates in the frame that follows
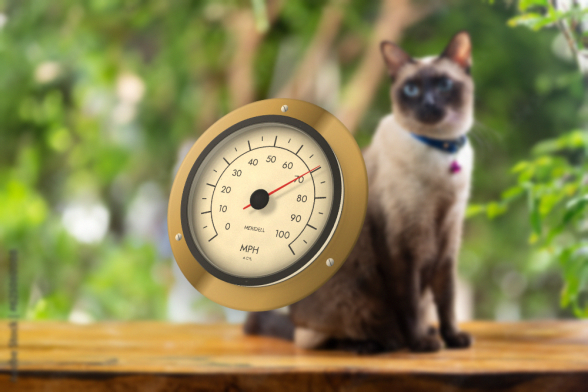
70 mph
